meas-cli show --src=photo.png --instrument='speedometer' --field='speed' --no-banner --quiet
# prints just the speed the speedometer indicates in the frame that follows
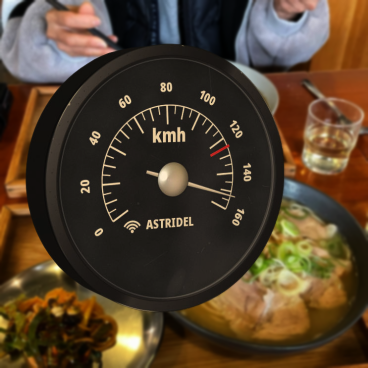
152.5 km/h
